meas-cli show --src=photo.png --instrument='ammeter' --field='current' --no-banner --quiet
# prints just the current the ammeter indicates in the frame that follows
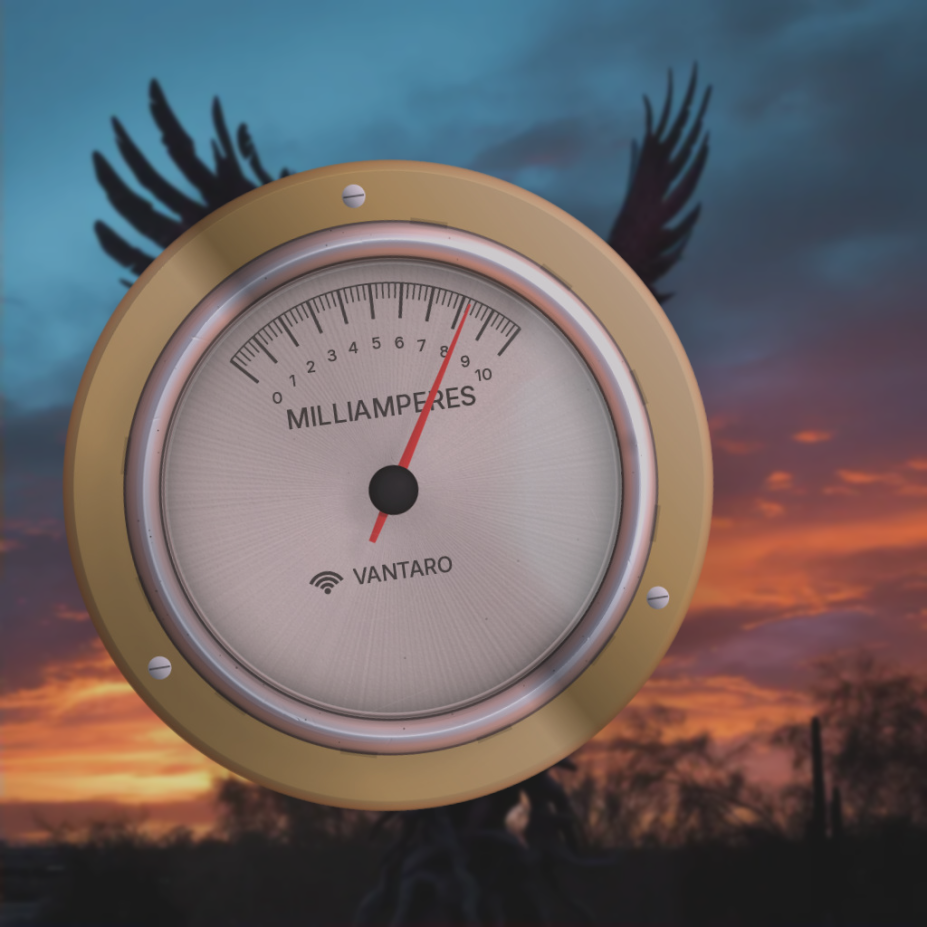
8.2 mA
